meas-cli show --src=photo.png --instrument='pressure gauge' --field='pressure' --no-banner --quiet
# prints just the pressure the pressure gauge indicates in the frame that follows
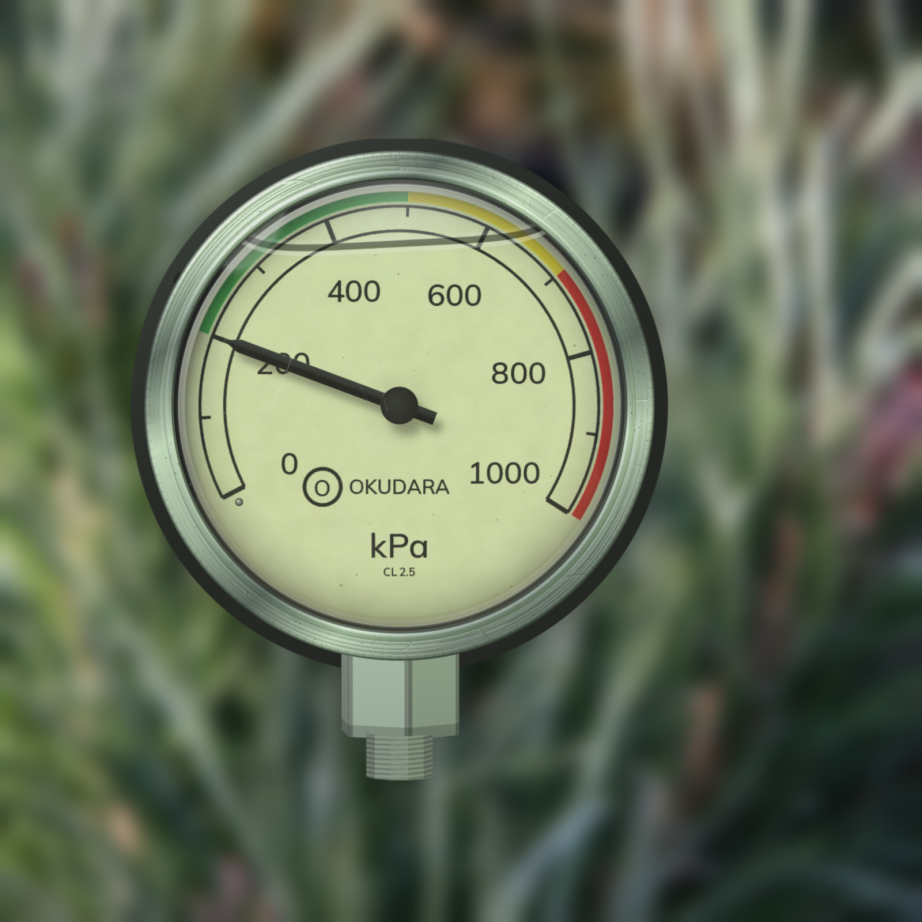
200 kPa
